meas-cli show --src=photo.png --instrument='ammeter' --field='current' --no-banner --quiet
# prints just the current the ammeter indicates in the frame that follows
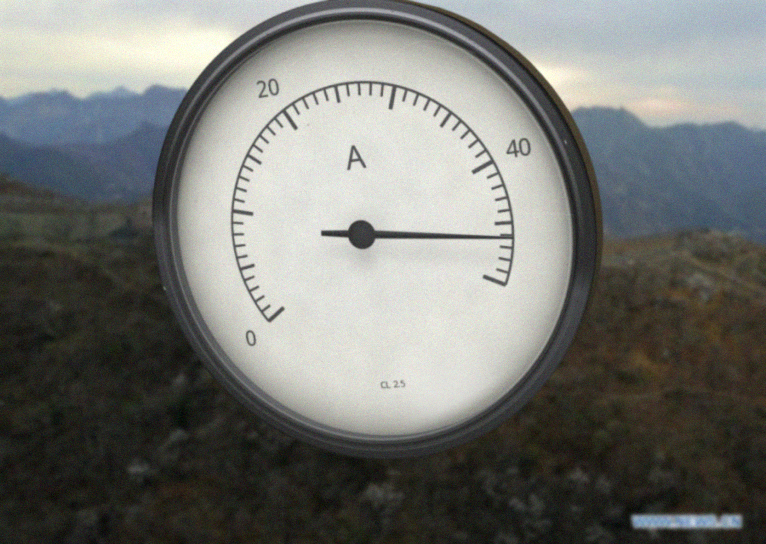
46 A
